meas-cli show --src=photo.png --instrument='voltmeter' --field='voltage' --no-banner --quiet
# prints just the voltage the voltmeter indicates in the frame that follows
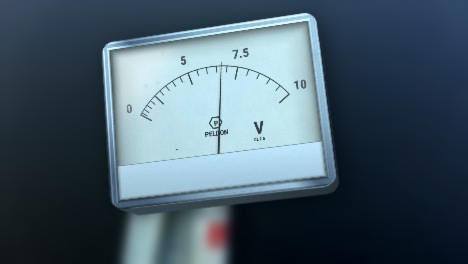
6.75 V
